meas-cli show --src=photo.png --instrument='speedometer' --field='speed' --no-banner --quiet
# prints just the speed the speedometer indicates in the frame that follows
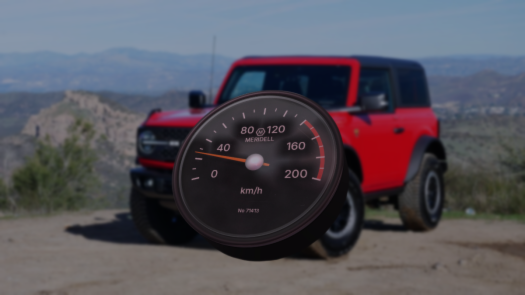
25 km/h
